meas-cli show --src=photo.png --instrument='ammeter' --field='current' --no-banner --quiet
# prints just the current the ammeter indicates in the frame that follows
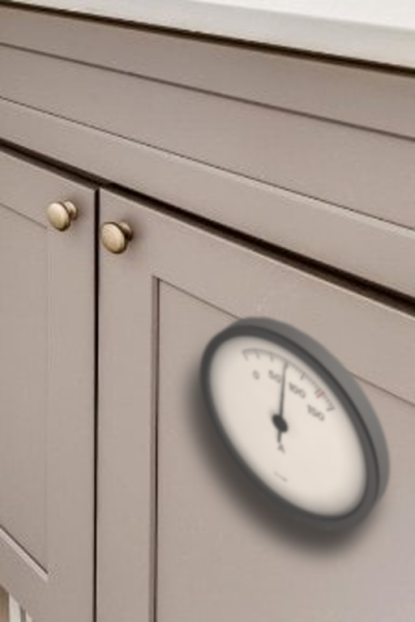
75 A
